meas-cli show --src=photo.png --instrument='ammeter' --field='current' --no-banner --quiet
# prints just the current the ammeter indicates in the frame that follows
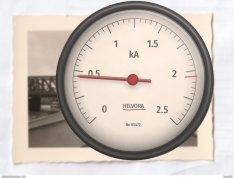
0.45 kA
